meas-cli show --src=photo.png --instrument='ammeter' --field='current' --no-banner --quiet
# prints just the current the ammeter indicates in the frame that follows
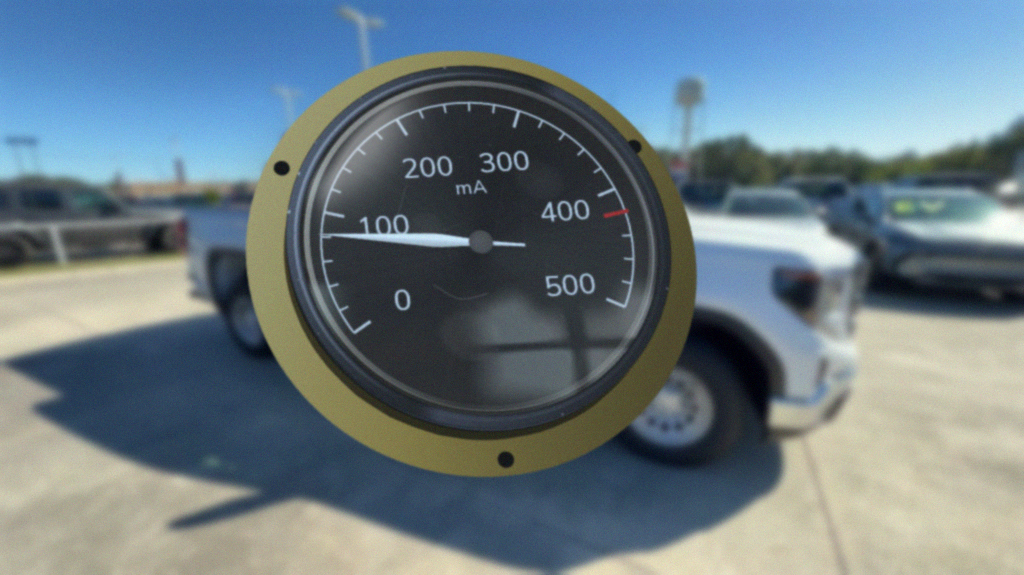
80 mA
